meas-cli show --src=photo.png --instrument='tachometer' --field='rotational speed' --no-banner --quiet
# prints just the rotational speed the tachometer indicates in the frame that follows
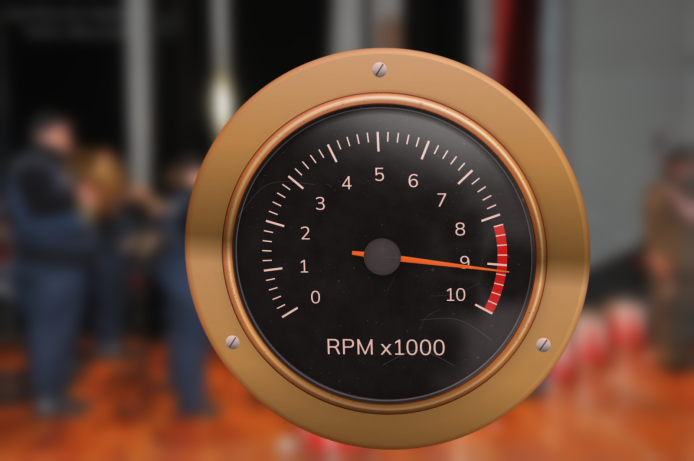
9100 rpm
